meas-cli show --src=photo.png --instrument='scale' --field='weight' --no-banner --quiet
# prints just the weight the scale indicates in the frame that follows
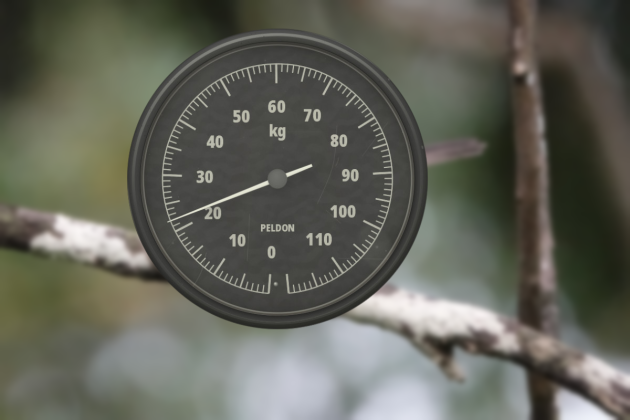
22 kg
